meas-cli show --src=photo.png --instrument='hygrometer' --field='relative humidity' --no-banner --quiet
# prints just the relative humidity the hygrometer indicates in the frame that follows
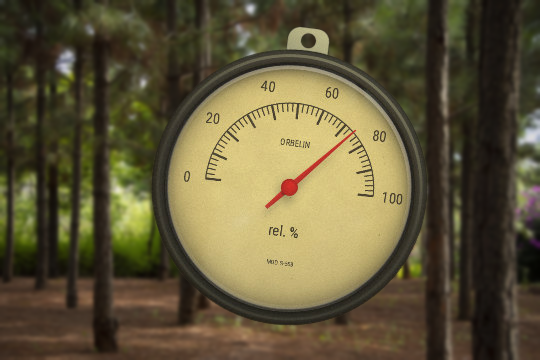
74 %
